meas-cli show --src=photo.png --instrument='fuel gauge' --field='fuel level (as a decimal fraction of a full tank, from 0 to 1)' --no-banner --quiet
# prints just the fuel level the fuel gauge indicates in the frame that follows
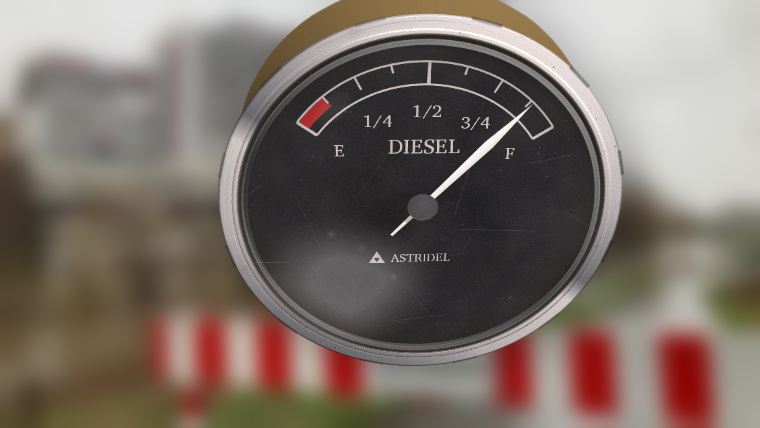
0.875
